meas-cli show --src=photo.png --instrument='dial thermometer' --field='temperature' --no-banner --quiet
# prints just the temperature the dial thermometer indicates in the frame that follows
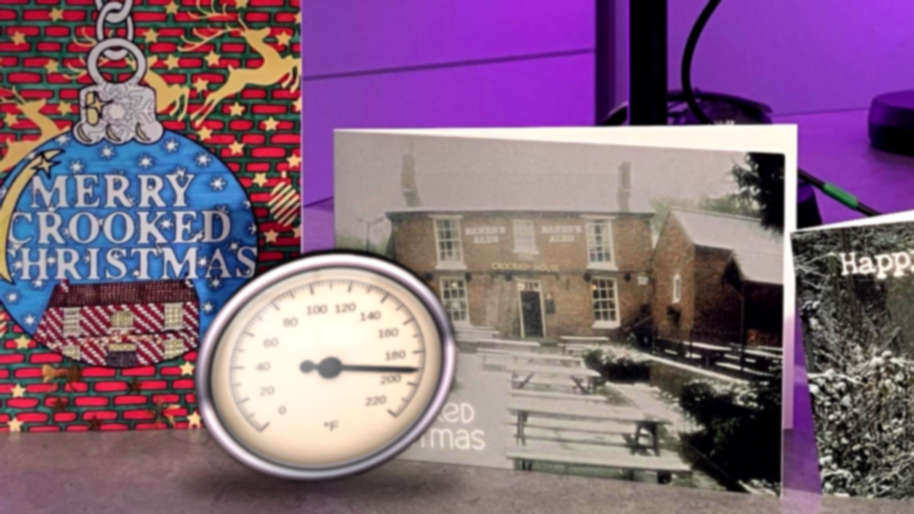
190 °F
